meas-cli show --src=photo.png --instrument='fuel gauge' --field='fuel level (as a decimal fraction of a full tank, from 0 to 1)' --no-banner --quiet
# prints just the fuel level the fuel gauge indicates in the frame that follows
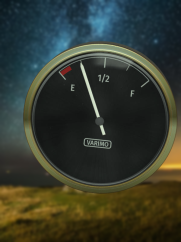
0.25
